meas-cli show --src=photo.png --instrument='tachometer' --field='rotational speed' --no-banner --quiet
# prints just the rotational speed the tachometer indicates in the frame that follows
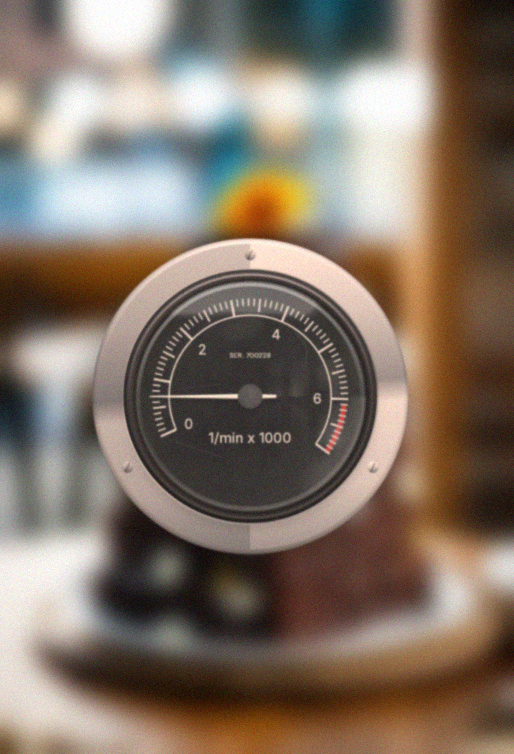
700 rpm
